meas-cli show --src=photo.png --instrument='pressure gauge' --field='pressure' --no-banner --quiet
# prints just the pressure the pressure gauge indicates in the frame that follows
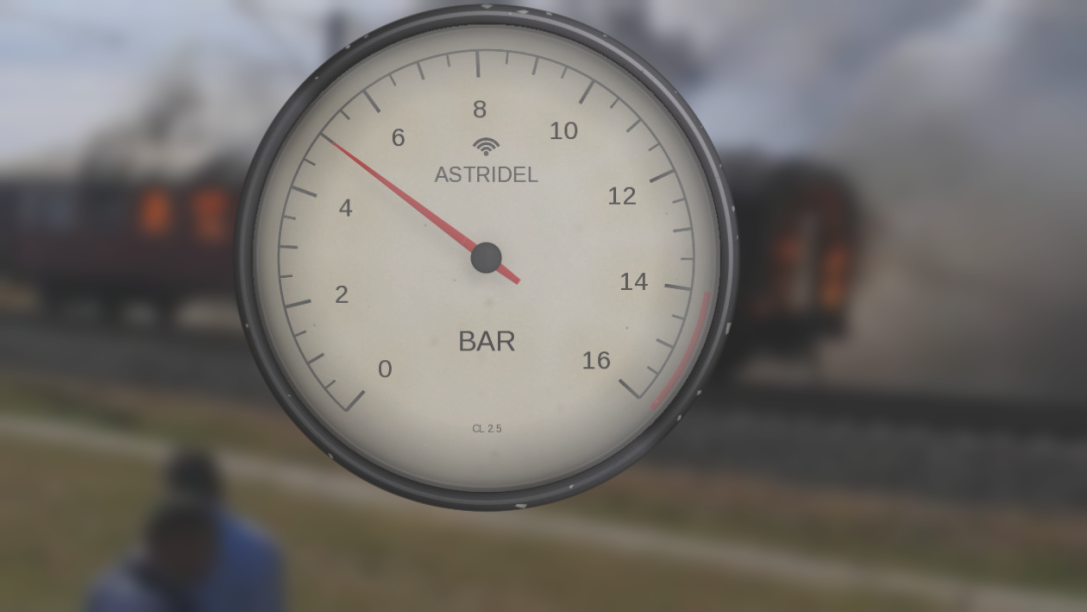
5 bar
